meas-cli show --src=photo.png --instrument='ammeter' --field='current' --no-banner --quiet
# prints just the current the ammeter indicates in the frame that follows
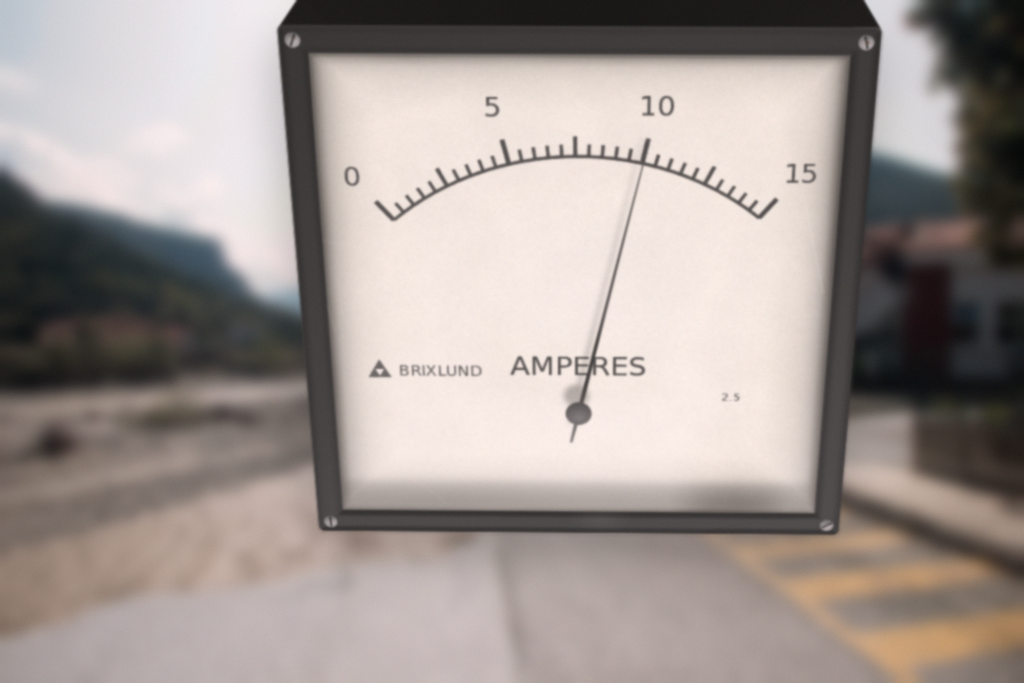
10 A
